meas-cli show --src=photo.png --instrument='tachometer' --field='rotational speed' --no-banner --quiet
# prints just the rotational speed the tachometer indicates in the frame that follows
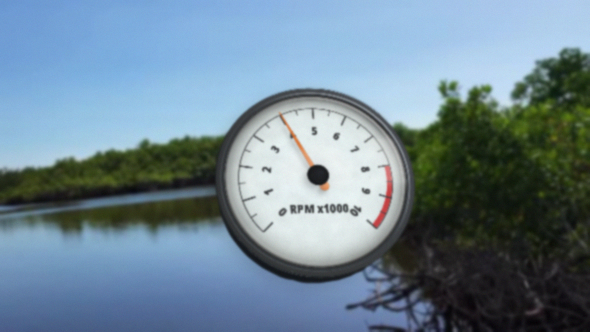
4000 rpm
